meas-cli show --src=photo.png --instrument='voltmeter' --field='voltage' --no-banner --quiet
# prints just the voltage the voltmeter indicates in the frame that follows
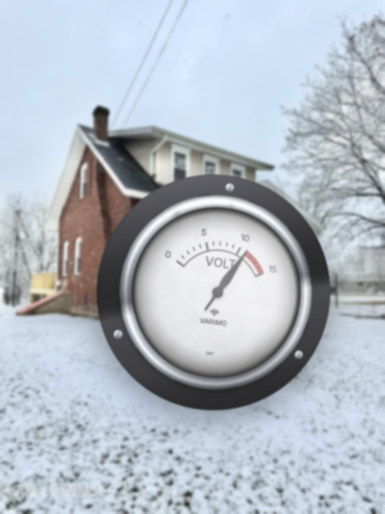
11 V
